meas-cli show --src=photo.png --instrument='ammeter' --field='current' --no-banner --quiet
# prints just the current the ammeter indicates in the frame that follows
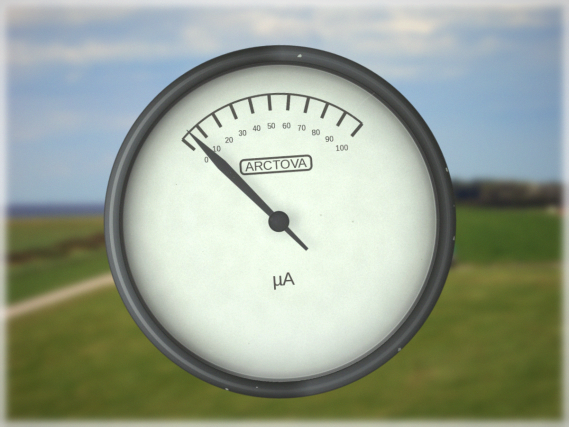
5 µA
